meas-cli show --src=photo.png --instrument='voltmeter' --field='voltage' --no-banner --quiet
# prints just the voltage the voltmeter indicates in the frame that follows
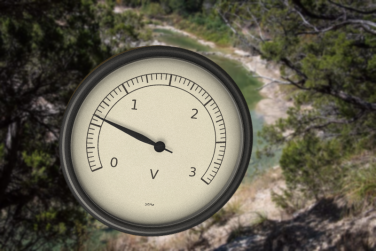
0.6 V
